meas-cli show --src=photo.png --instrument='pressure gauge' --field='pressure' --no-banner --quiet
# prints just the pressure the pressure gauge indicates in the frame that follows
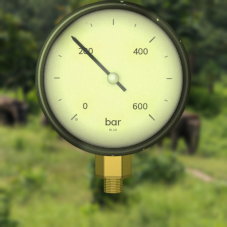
200 bar
